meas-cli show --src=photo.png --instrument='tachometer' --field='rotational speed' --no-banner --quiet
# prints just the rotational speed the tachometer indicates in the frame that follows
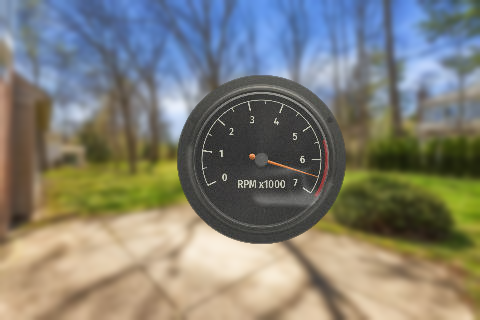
6500 rpm
